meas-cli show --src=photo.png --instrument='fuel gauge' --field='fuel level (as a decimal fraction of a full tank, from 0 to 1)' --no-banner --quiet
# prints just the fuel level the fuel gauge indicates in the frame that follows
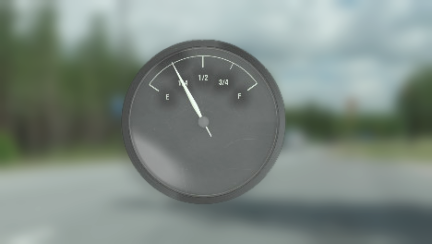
0.25
